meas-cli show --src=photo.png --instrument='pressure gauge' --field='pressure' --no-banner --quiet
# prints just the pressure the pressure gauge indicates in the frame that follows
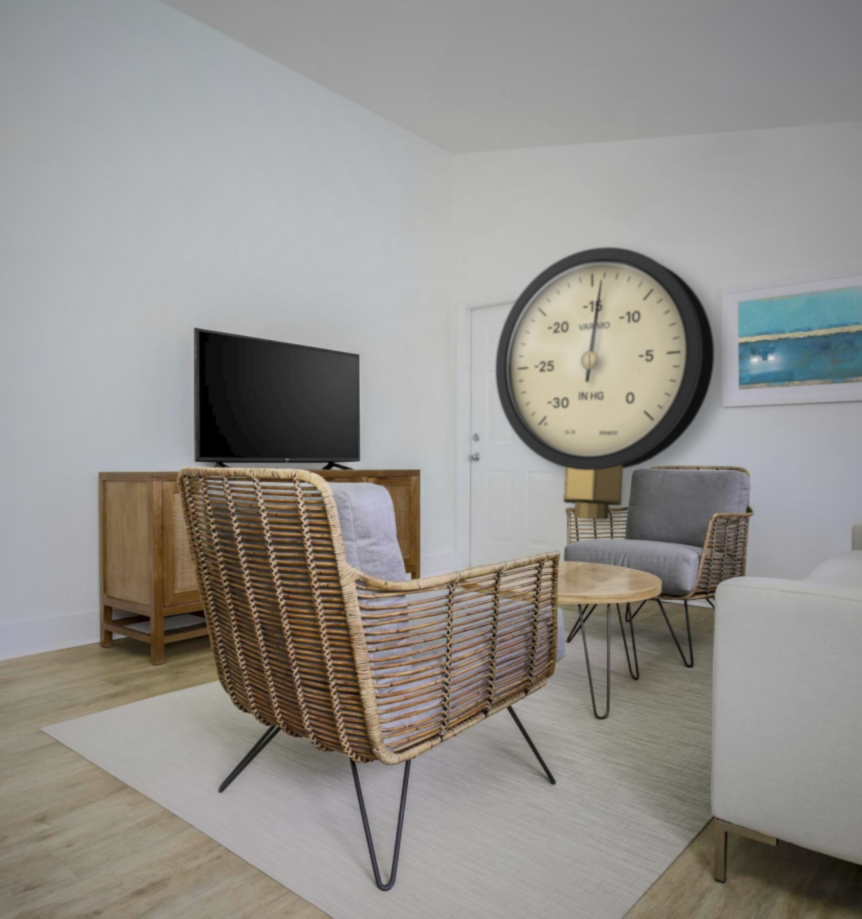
-14 inHg
